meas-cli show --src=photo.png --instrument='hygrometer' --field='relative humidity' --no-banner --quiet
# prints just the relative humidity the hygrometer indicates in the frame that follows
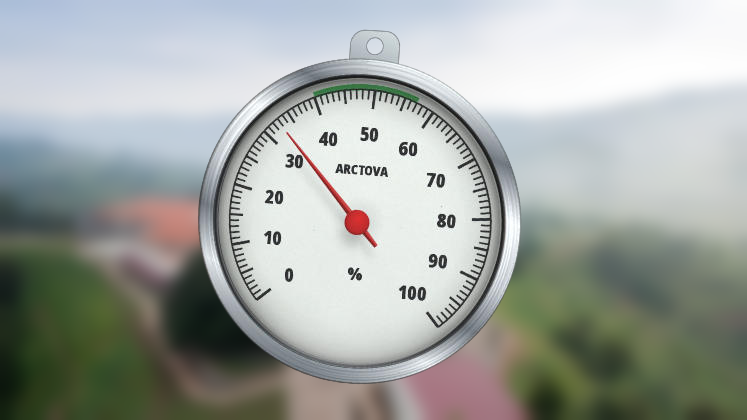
33 %
